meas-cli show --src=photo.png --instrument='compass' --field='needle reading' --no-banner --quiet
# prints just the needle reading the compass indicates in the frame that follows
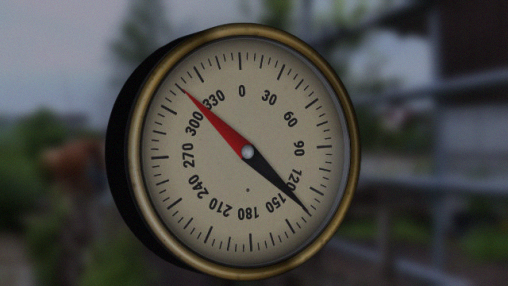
315 °
